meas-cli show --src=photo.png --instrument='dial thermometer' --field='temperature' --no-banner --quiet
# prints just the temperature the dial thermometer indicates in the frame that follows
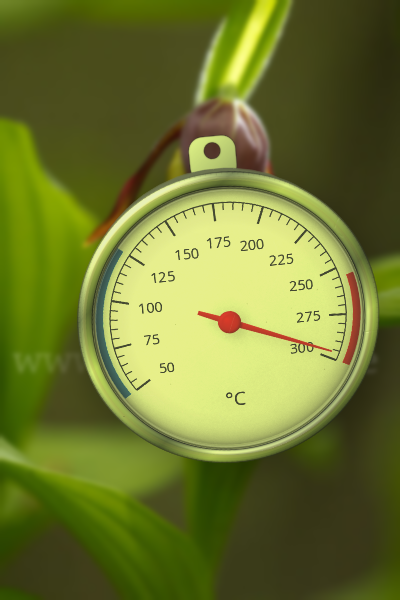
295 °C
